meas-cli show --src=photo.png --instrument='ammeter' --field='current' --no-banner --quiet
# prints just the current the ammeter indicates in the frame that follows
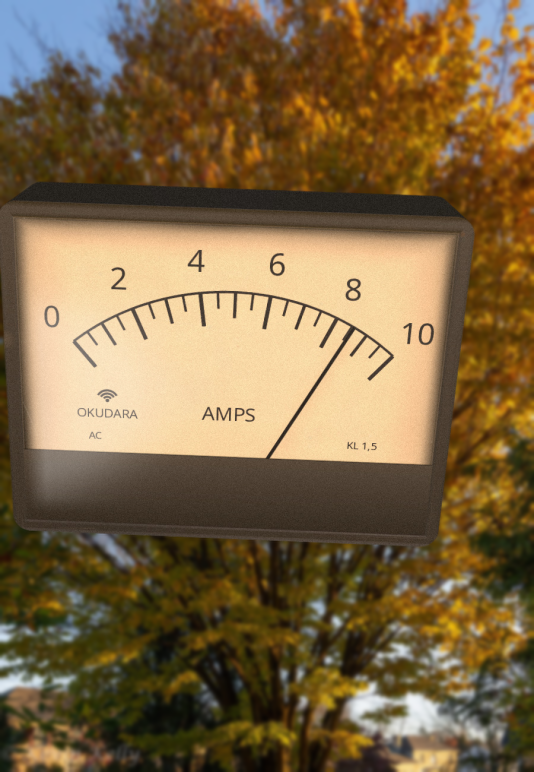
8.5 A
